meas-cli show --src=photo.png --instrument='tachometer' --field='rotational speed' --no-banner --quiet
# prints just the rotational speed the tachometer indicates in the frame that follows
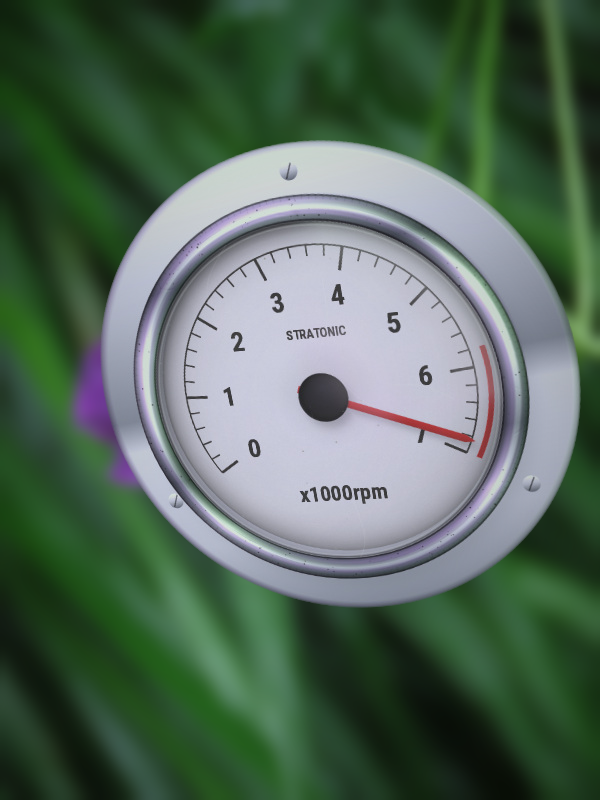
6800 rpm
